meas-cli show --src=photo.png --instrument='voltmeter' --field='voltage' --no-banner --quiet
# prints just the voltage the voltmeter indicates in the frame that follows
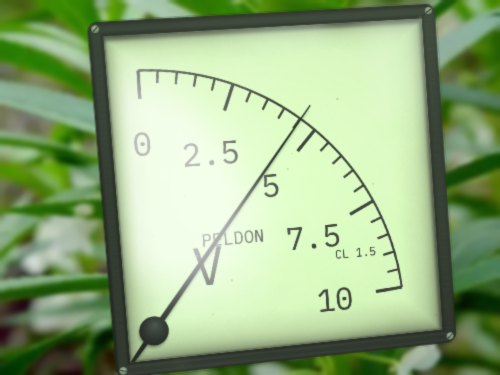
4.5 V
